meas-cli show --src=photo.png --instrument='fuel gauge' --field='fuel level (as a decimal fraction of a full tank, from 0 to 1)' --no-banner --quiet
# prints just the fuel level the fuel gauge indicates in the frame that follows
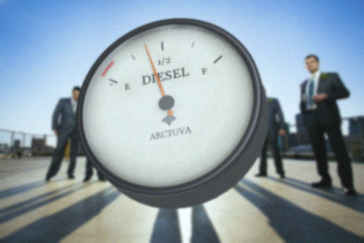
0.375
